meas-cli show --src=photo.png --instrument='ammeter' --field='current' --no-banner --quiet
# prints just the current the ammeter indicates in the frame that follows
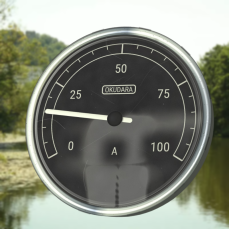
15 A
